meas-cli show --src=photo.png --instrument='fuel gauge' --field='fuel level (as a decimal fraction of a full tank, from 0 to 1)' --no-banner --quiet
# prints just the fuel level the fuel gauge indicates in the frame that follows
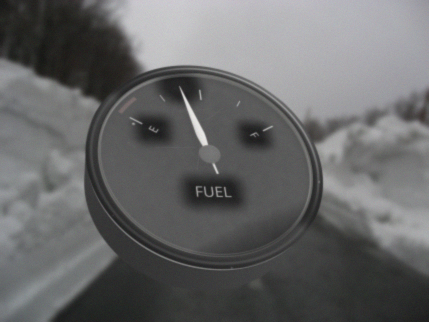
0.375
